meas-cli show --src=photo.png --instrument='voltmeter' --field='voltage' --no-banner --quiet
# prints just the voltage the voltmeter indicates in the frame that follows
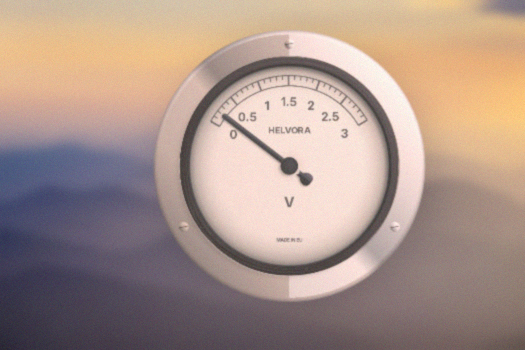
0.2 V
